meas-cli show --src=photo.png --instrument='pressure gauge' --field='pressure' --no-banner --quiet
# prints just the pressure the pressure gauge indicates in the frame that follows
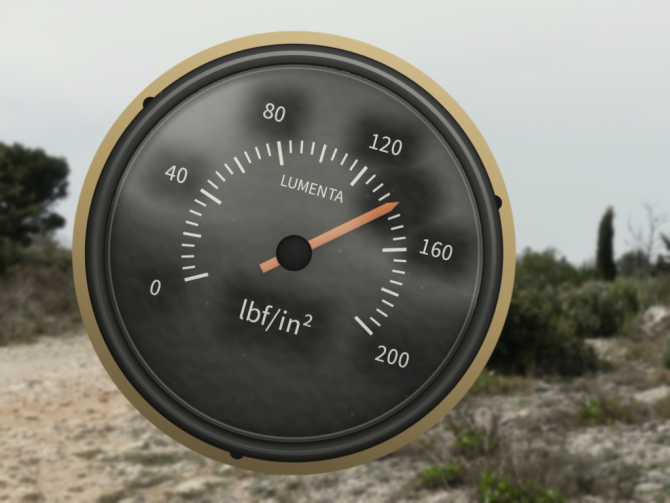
140 psi
